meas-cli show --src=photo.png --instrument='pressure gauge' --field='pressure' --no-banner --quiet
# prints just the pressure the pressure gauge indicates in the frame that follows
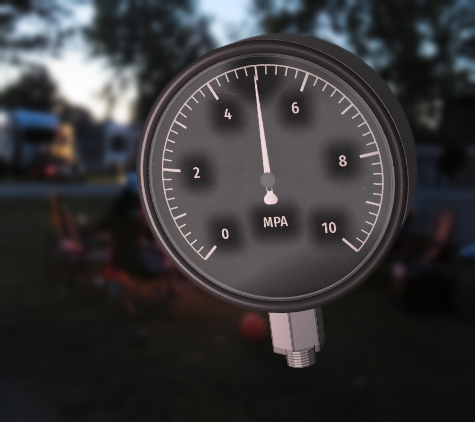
5 MPa
